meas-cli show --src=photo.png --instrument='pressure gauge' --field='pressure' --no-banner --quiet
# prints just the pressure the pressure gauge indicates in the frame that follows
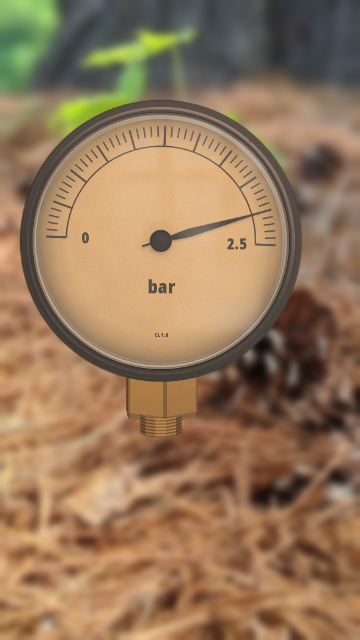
2.25 bar
